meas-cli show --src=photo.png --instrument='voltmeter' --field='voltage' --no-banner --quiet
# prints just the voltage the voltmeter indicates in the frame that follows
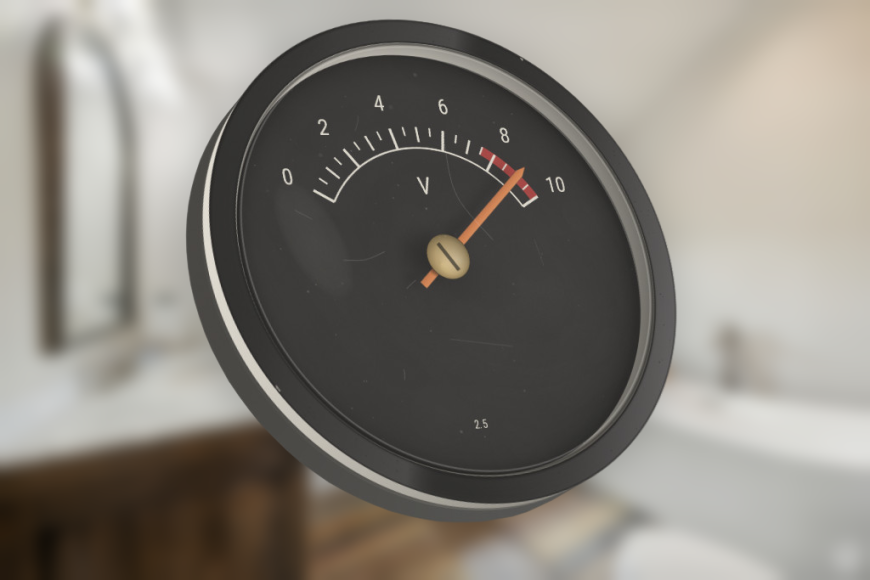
9 V
